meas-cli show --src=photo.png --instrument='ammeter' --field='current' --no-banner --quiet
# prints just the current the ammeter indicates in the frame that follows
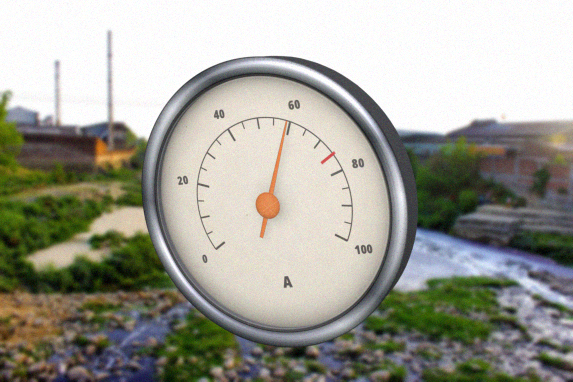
60 A
